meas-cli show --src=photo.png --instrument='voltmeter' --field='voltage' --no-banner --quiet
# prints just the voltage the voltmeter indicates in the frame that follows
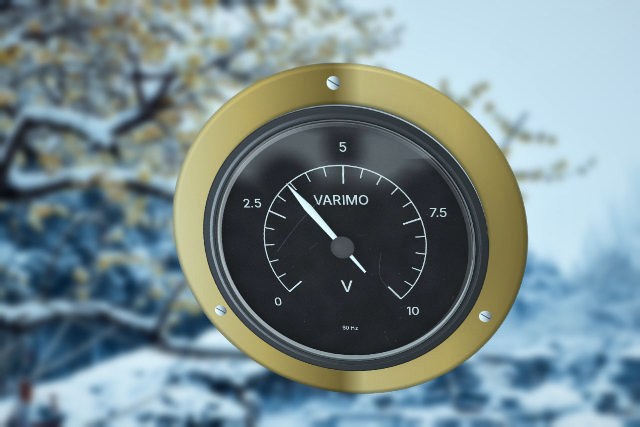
3.5 V
